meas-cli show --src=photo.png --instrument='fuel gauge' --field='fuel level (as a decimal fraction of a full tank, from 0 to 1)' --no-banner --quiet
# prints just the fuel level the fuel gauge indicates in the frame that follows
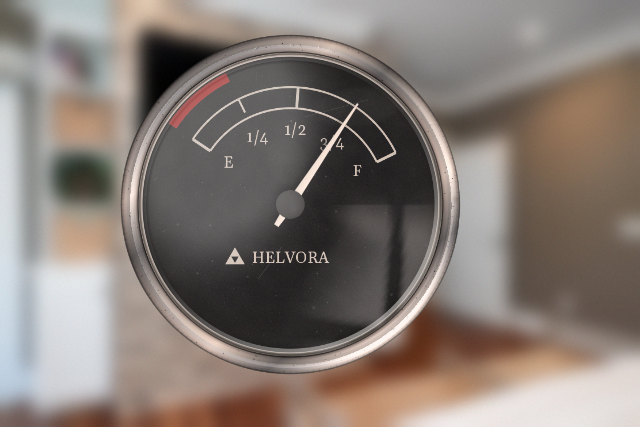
0.75
